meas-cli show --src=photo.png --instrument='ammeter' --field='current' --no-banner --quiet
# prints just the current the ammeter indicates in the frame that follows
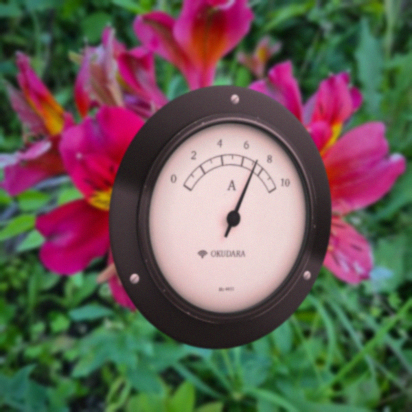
7 A
